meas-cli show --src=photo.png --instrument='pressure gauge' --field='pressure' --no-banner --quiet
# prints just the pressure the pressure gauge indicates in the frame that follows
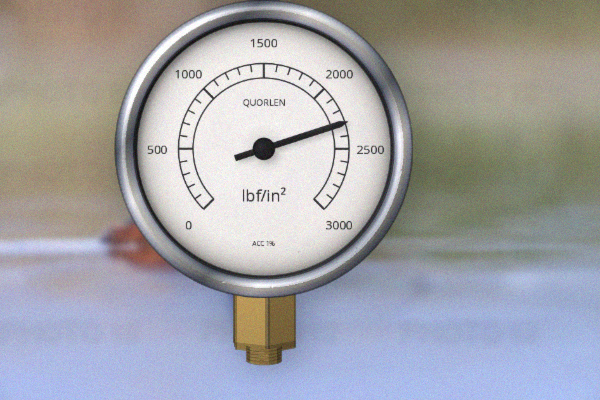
2300 psi
